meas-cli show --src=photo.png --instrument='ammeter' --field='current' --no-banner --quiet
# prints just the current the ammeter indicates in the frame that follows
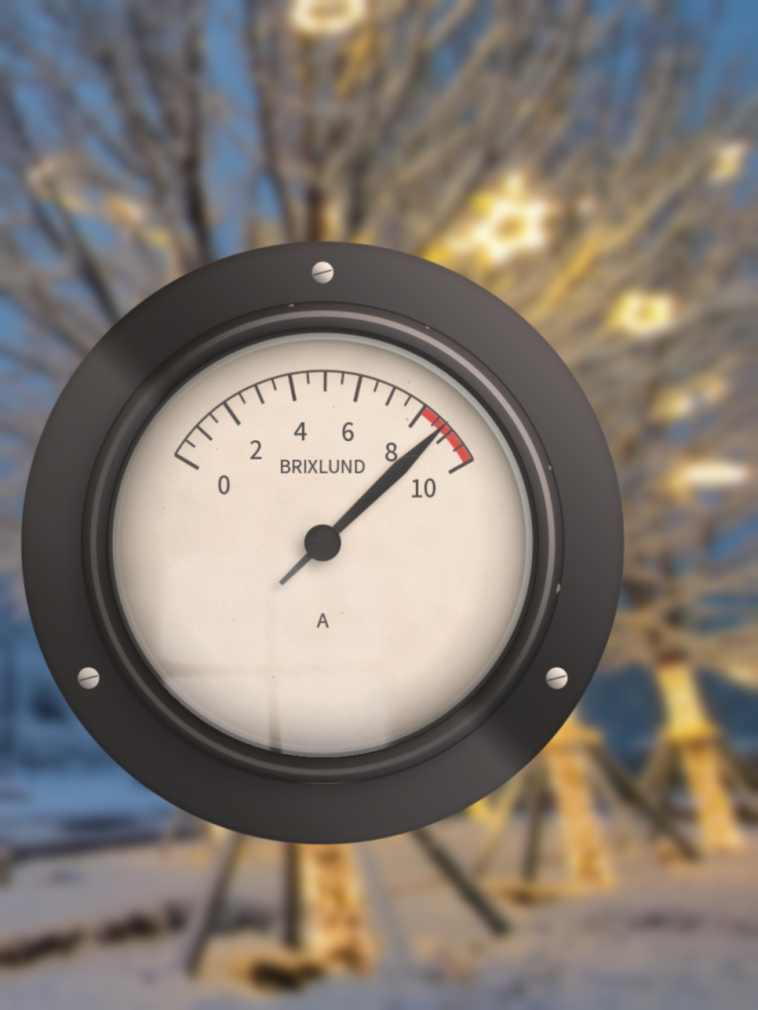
8.75 A
